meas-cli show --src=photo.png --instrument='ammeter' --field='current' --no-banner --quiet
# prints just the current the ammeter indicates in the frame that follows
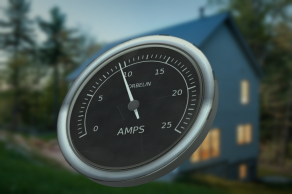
9.5 A
